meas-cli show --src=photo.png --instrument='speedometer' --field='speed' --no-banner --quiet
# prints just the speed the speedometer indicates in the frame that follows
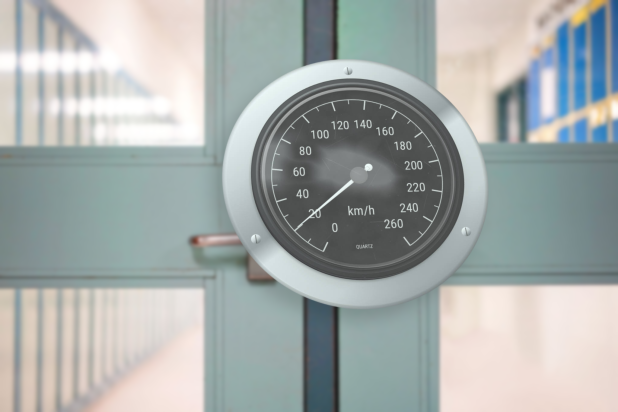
20 km/h
